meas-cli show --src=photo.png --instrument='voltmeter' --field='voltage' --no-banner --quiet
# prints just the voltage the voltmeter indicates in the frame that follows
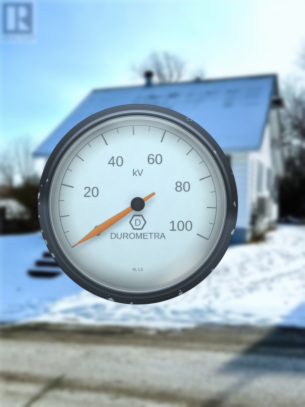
0 kV
